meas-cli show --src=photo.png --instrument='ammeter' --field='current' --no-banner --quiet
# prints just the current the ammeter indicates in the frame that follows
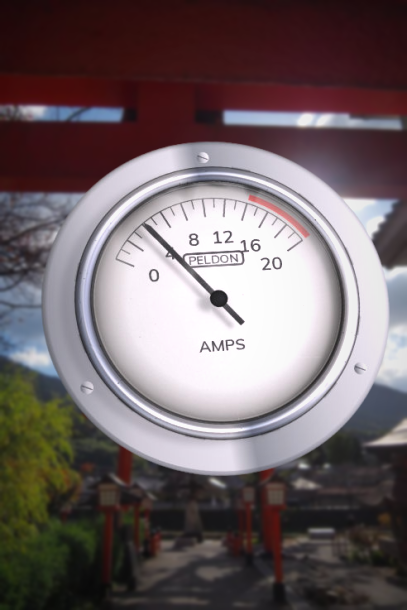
4 A
